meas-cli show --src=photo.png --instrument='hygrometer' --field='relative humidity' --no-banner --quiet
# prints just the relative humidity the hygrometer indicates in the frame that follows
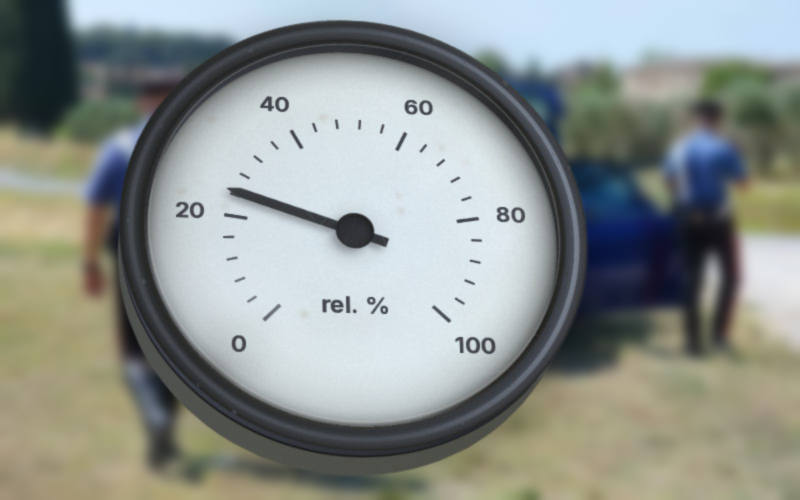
24 %
